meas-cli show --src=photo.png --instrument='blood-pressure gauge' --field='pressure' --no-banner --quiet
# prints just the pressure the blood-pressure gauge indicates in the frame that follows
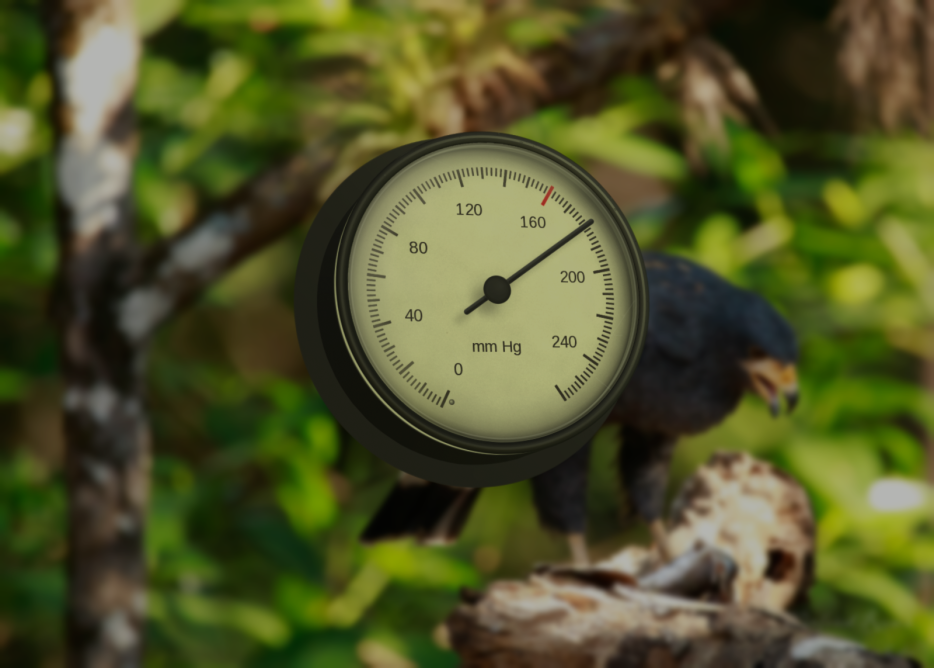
180 mmHg
